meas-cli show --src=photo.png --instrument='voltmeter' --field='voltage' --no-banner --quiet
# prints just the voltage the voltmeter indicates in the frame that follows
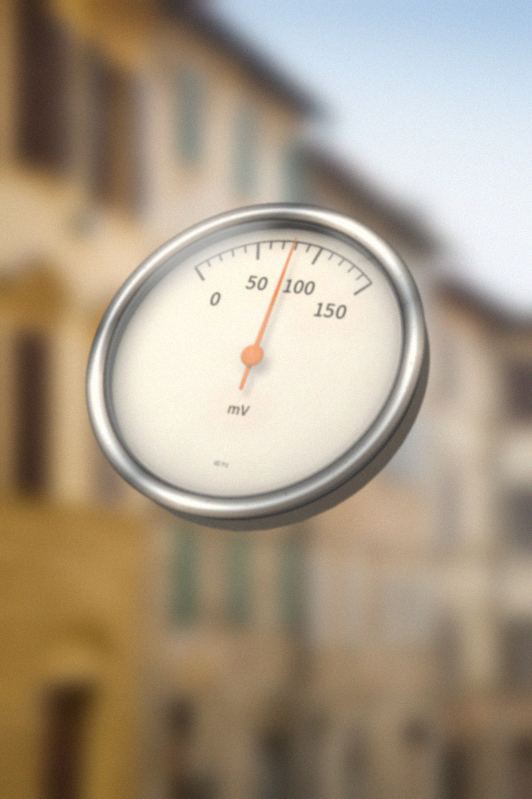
80 mV
